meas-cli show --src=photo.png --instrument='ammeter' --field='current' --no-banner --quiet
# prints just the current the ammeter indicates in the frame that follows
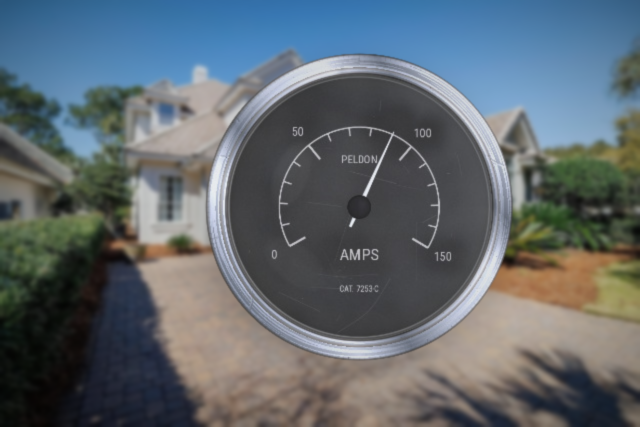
90 A
